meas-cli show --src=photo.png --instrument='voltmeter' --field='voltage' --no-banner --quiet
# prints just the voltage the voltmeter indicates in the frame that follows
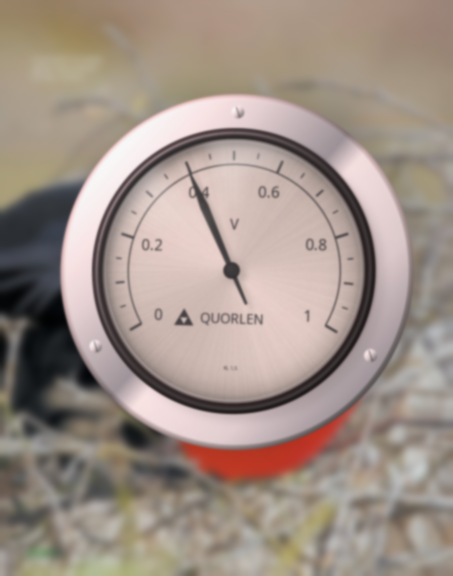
0.4 V
